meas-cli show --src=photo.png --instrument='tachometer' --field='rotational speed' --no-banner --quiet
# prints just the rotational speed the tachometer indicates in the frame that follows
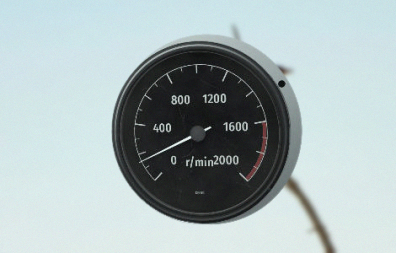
150 rpm
